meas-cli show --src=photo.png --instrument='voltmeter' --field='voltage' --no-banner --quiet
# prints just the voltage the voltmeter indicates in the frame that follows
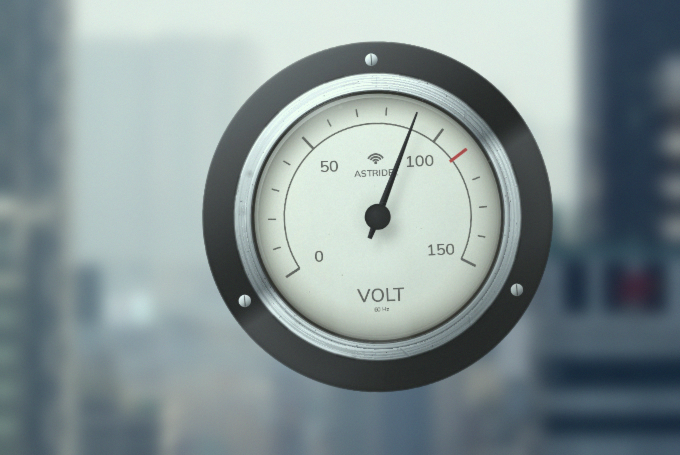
90 V
